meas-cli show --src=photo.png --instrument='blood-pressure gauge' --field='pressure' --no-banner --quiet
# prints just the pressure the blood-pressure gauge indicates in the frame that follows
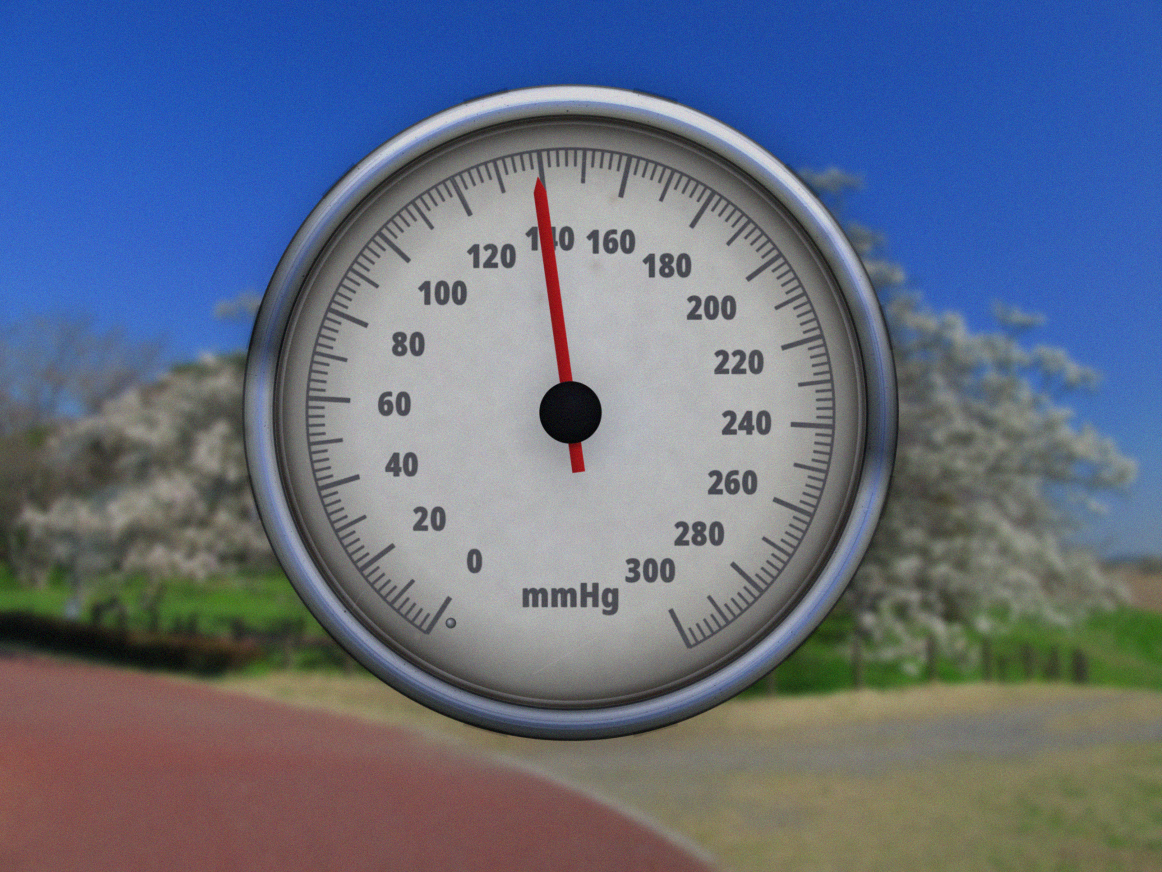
139 mmHg
